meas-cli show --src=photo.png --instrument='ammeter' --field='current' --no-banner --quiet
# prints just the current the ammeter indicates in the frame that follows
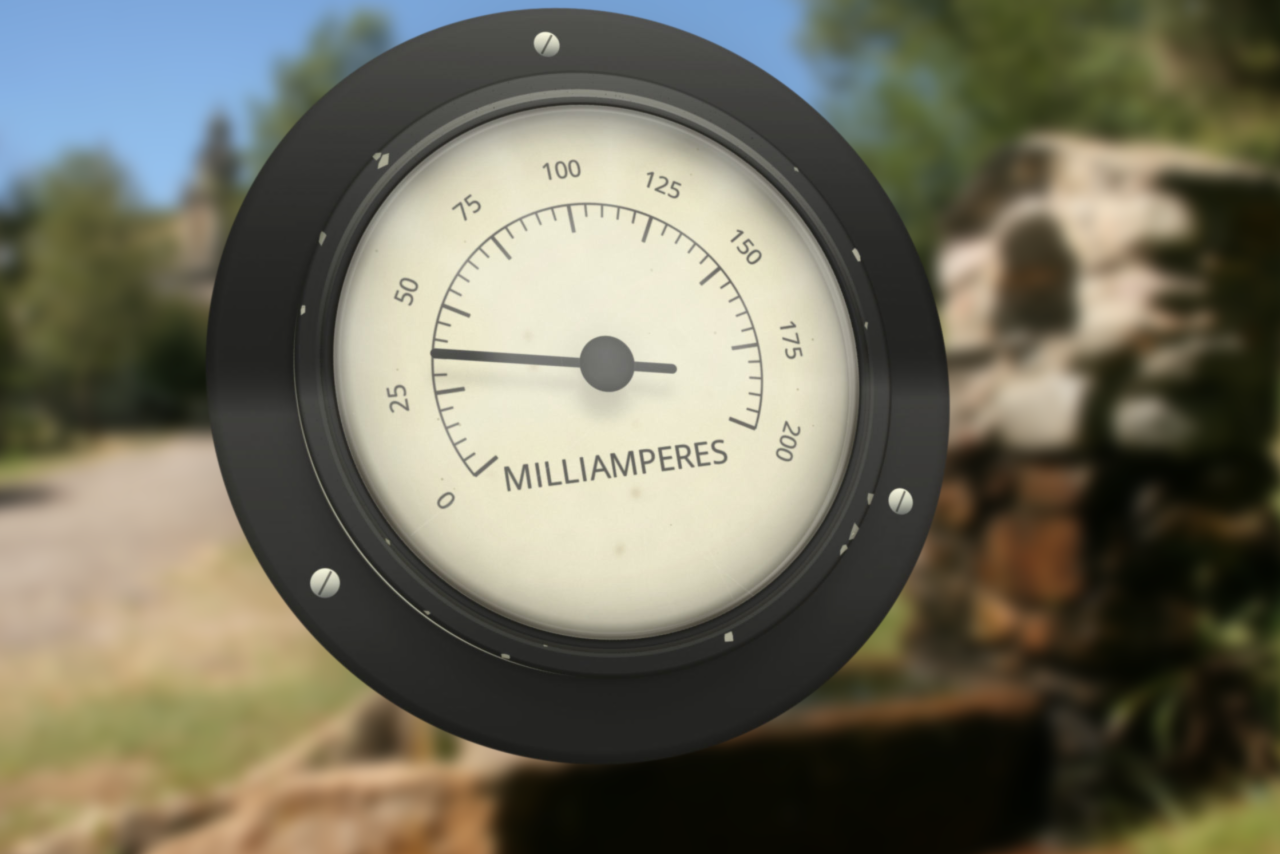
35 mA
